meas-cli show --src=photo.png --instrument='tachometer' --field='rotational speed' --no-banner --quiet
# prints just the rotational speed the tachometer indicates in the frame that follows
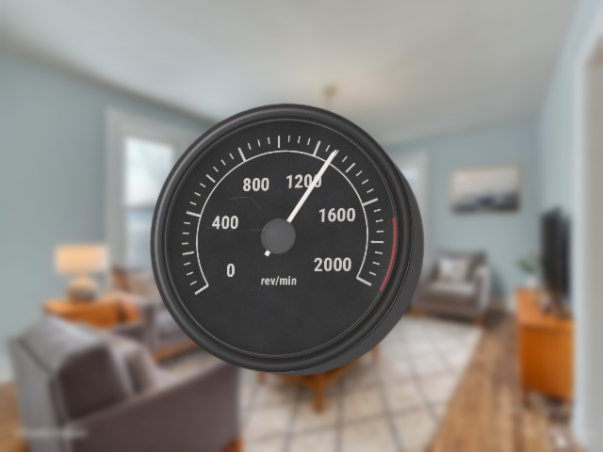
1300 rpm
